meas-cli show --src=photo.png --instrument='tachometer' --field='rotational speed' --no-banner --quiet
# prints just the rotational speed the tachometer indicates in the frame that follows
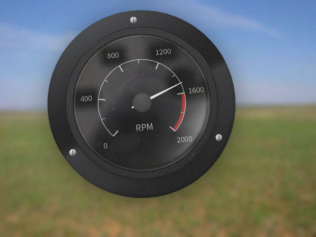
1500 rpm
